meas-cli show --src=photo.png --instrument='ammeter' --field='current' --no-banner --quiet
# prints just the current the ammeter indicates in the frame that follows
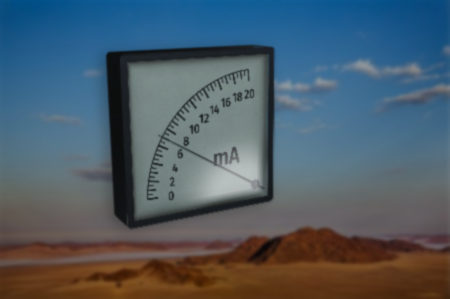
7 mA
